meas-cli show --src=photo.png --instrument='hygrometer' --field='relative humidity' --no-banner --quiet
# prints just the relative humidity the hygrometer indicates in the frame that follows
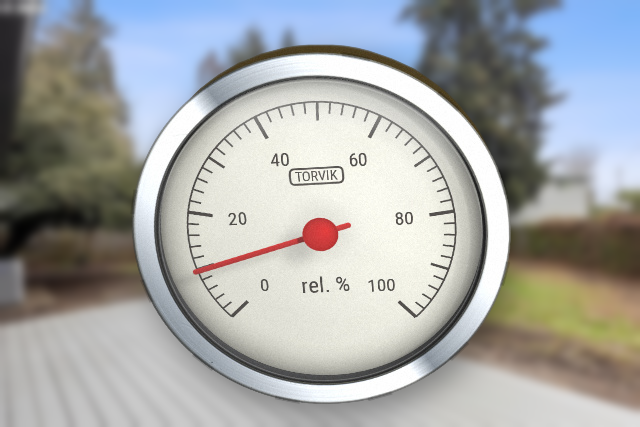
10 %
